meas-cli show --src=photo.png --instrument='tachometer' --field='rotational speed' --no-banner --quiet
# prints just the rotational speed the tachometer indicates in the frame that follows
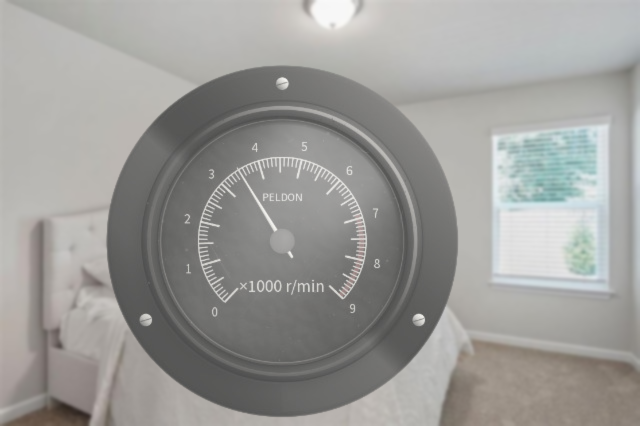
3500 rpm
